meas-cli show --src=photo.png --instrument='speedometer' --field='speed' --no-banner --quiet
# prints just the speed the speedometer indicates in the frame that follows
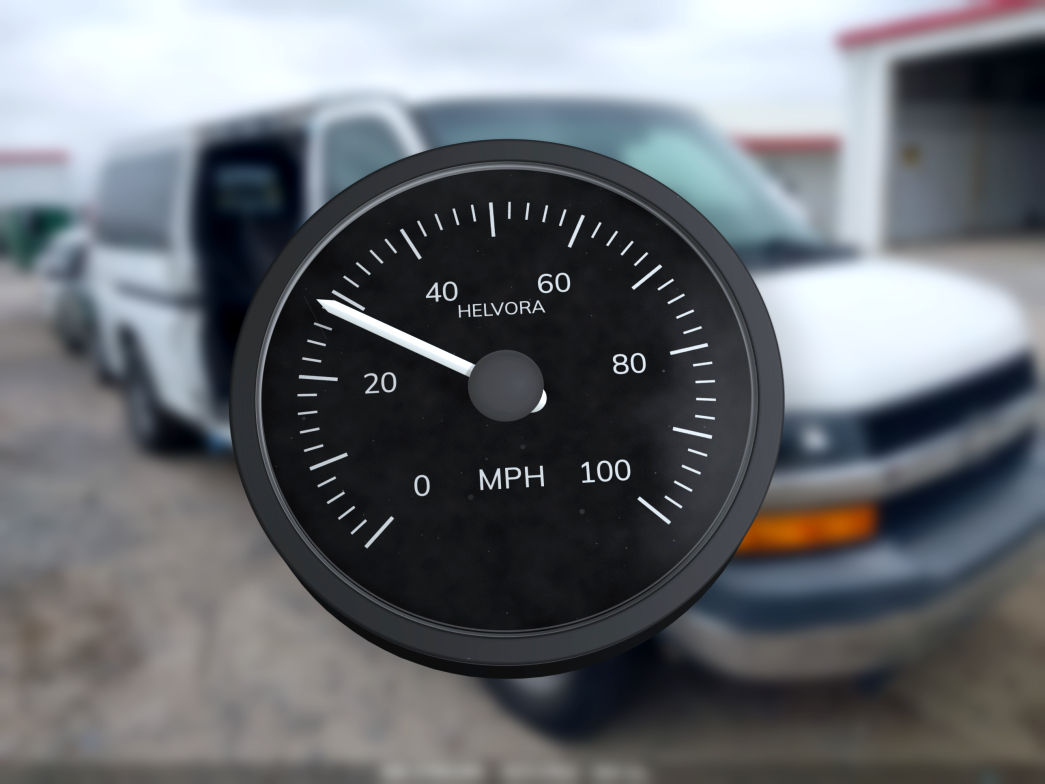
28 mph
